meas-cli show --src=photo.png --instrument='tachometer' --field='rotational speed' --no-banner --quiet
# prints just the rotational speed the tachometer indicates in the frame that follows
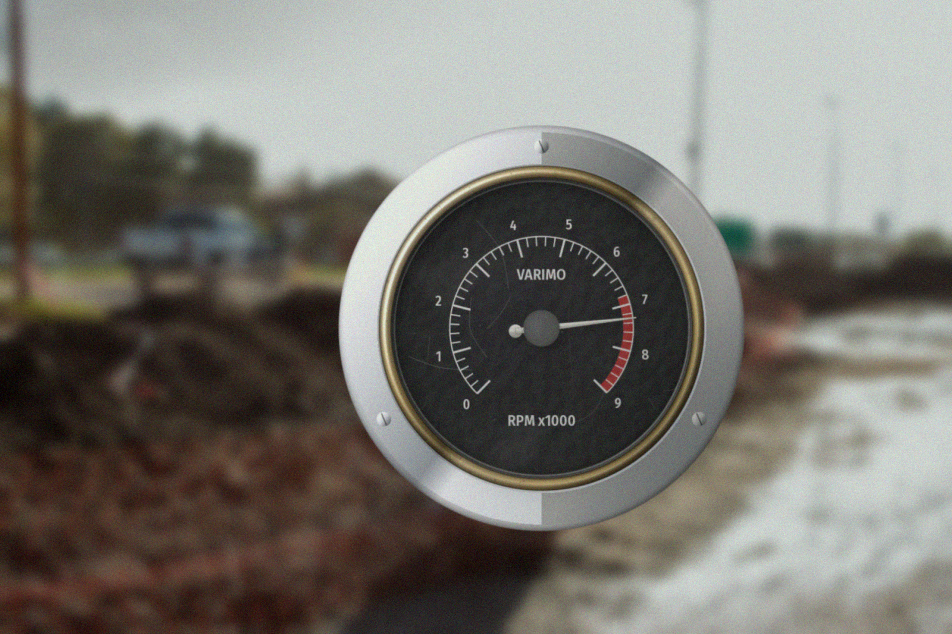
7300 rpm
